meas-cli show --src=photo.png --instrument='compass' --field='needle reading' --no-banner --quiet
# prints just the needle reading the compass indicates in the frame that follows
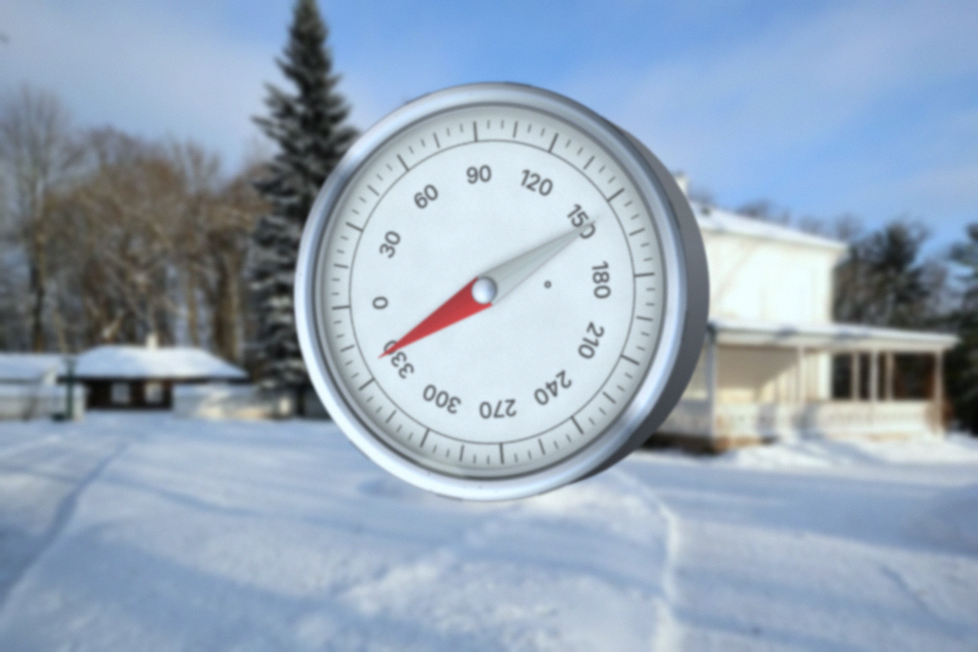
335 °
